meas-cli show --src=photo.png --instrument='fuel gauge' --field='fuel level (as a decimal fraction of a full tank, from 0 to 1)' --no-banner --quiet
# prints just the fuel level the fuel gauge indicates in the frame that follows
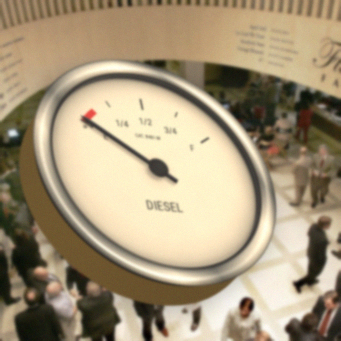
0
